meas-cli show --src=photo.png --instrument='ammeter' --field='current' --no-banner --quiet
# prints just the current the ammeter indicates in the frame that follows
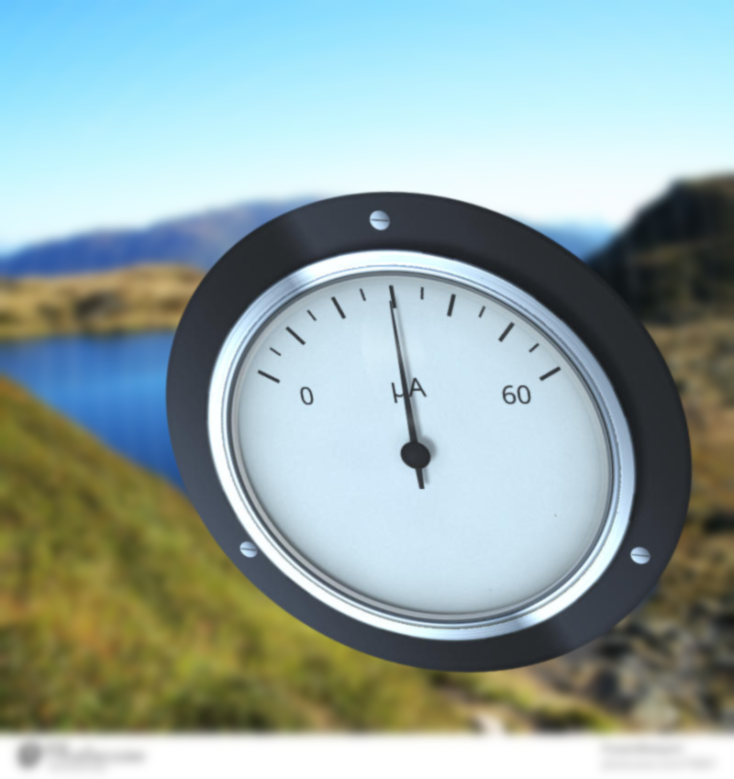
30 µA
